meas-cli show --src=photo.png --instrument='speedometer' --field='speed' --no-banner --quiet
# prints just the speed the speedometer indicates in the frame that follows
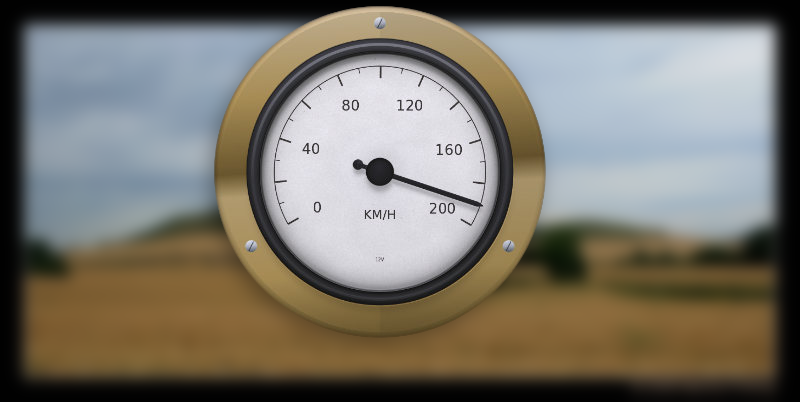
190 km/h
